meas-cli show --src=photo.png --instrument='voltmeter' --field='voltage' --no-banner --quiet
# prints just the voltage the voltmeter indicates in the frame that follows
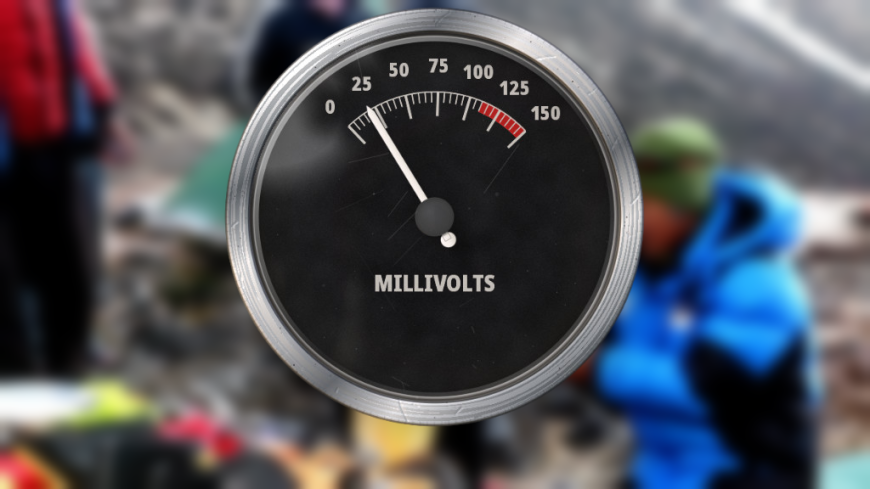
20 mV
